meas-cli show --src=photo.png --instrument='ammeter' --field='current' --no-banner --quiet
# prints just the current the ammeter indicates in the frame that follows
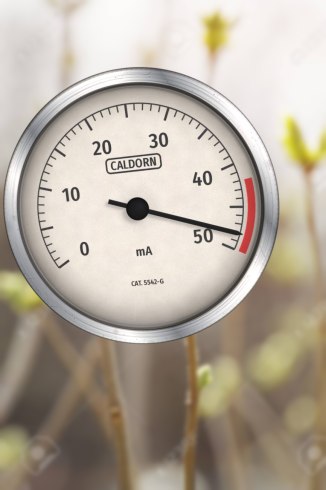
48 mA
